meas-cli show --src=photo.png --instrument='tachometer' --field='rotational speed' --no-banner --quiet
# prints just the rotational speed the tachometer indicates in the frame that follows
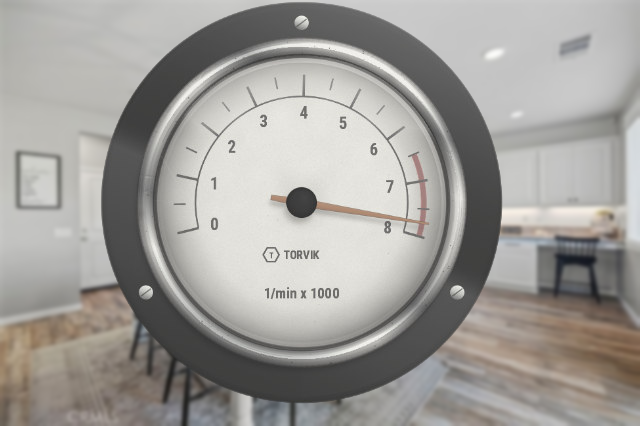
7750 rpm
